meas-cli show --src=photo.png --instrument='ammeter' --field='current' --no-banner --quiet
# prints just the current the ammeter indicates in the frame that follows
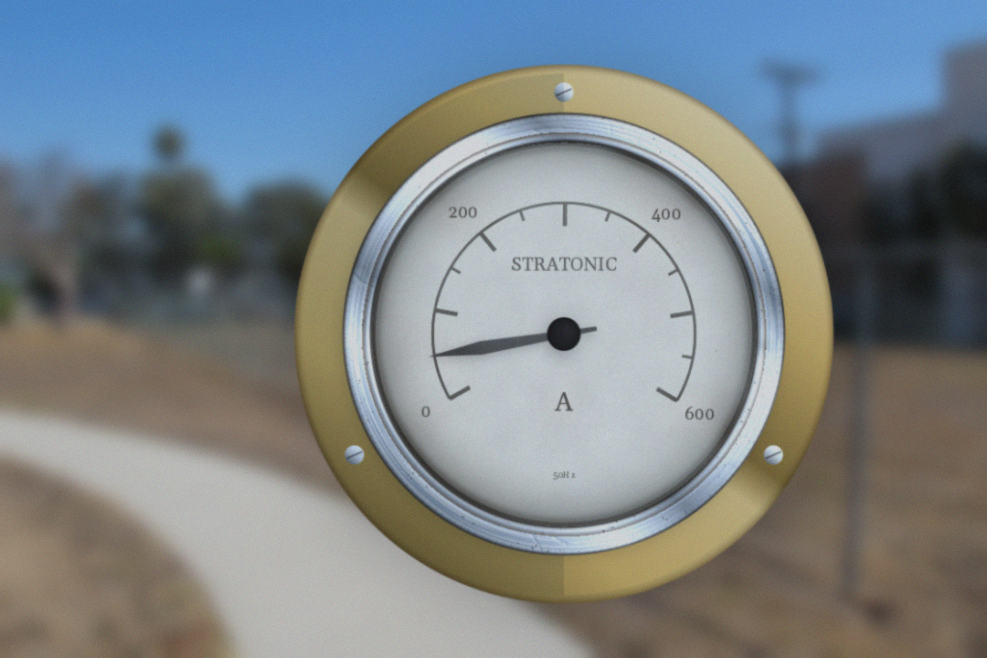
50 A
